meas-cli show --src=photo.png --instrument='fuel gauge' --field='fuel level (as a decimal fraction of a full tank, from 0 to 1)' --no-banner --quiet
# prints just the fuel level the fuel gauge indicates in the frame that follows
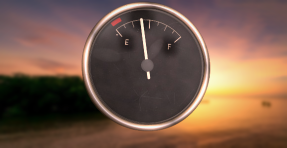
0.375
